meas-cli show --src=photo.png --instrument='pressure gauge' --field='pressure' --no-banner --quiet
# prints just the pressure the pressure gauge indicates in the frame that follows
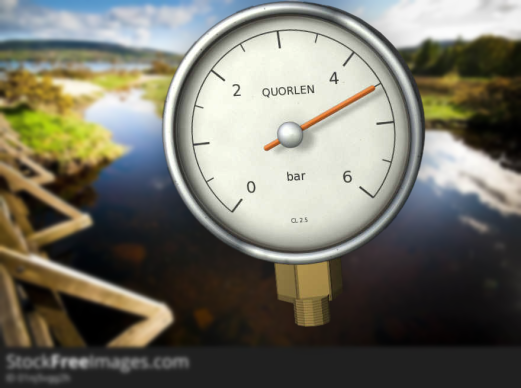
4.5 bar
